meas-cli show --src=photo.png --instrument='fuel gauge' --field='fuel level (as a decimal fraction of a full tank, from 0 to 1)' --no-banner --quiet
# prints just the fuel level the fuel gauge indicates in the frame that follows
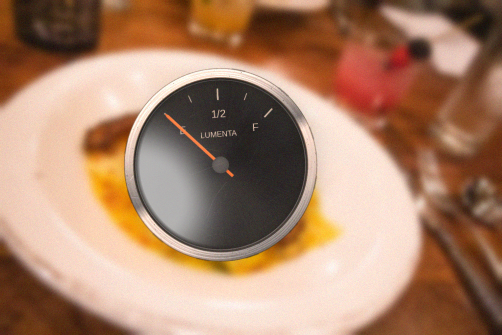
0
